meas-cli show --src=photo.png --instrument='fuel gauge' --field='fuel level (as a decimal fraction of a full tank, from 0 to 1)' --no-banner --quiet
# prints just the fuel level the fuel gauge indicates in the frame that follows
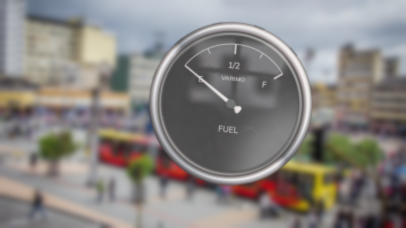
0
